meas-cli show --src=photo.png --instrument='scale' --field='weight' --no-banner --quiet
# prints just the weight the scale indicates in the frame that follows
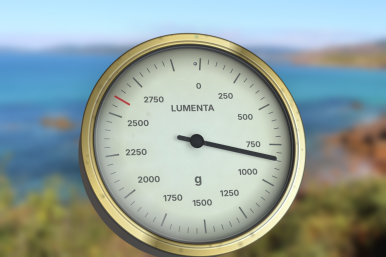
850 g
